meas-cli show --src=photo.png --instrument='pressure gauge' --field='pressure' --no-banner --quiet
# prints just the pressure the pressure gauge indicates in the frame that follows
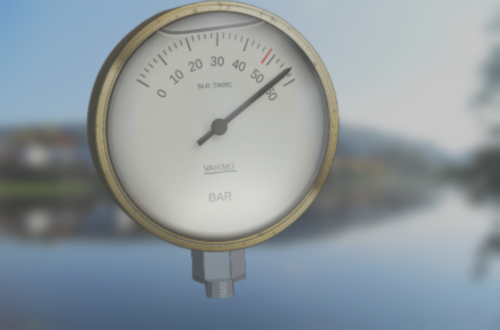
56 bar
